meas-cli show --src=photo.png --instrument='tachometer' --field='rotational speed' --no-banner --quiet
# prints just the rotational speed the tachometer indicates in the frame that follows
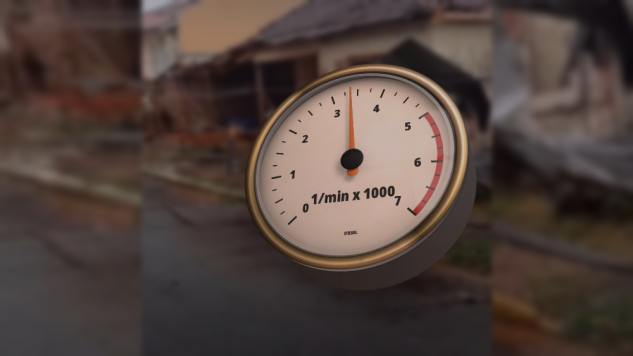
3375 rpm
